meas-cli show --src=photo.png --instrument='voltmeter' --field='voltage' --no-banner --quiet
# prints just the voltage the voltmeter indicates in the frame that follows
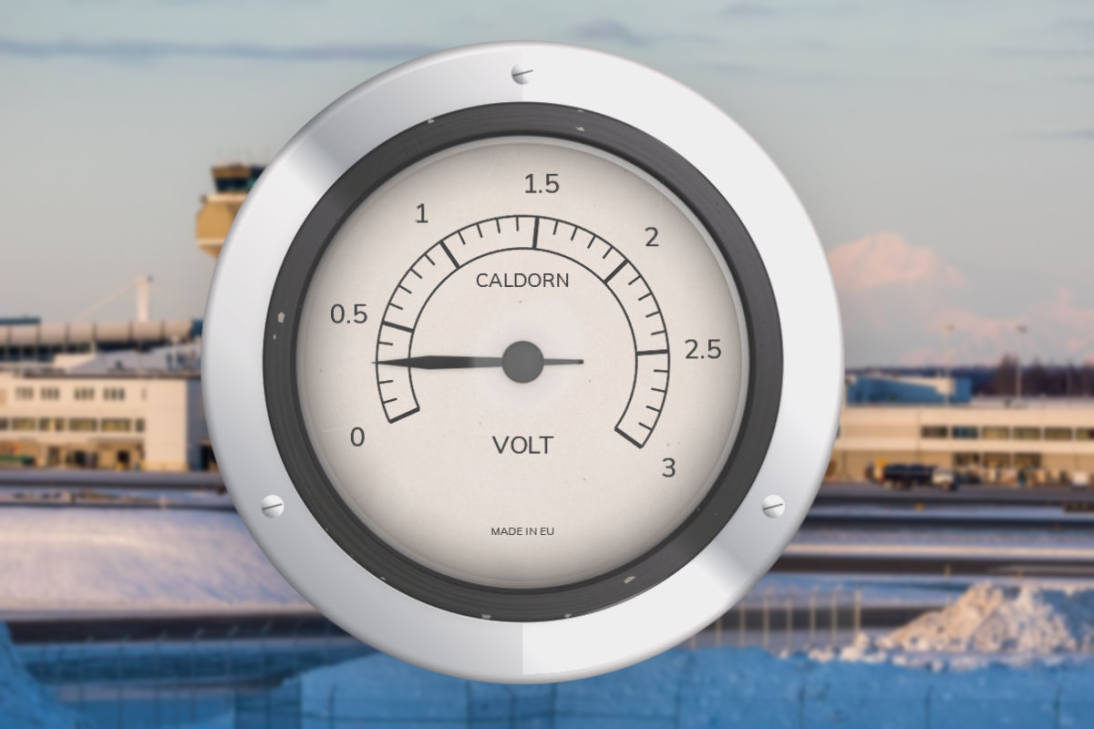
0.3 V
